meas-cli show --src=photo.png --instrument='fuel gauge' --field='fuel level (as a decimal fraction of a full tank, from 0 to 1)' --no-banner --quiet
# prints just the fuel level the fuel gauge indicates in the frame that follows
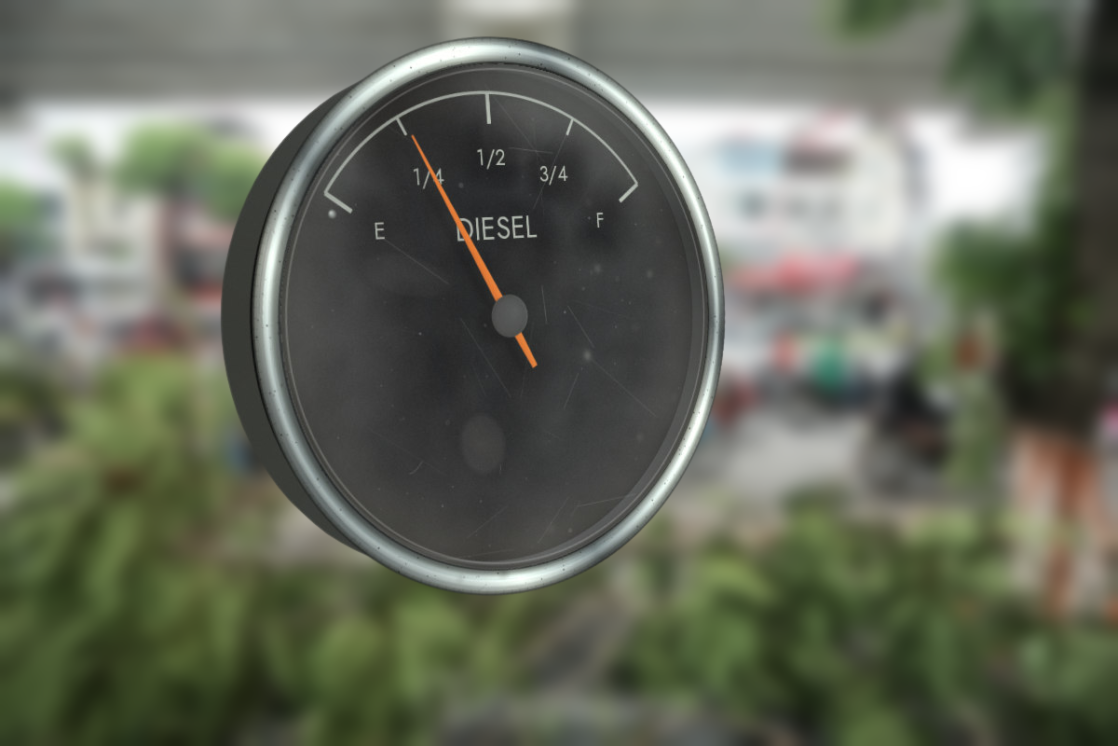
0.25
